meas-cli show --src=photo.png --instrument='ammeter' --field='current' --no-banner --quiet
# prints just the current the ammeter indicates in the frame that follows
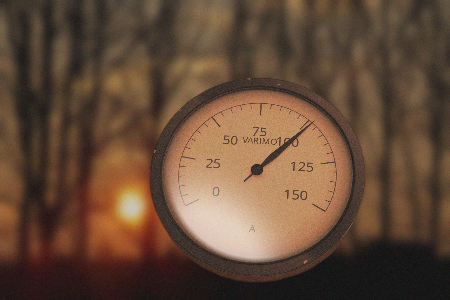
102.5 A
